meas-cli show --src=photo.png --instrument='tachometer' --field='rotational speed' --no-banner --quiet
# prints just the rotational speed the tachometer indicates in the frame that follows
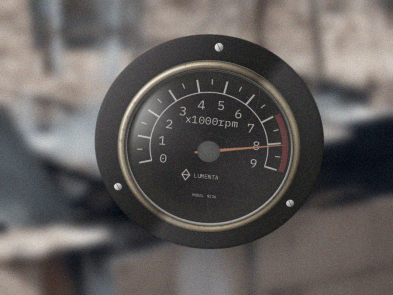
8000 rpm
